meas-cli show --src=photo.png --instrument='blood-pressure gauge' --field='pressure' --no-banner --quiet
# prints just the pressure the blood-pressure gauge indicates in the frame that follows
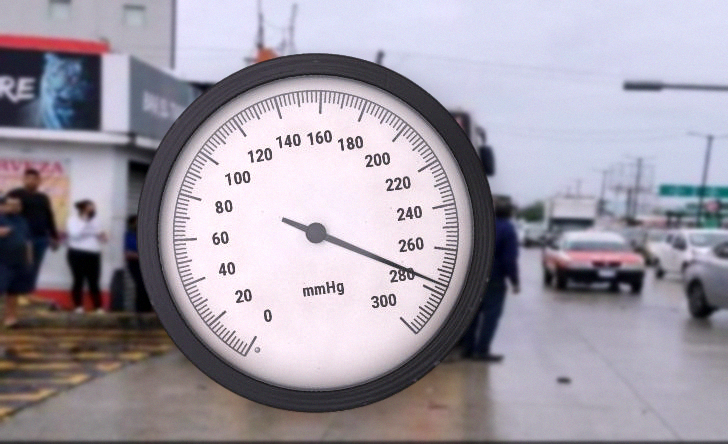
276 mmHg
